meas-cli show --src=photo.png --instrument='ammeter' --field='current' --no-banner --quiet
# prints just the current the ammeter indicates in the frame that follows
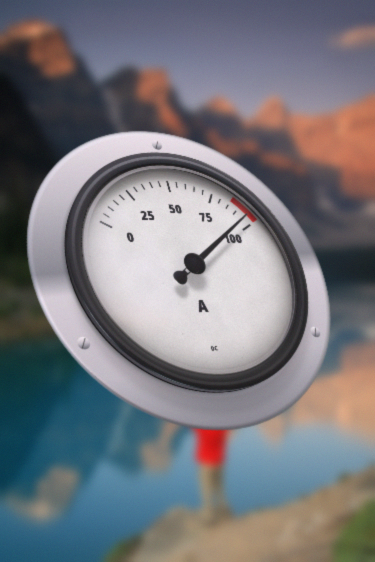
95 A
